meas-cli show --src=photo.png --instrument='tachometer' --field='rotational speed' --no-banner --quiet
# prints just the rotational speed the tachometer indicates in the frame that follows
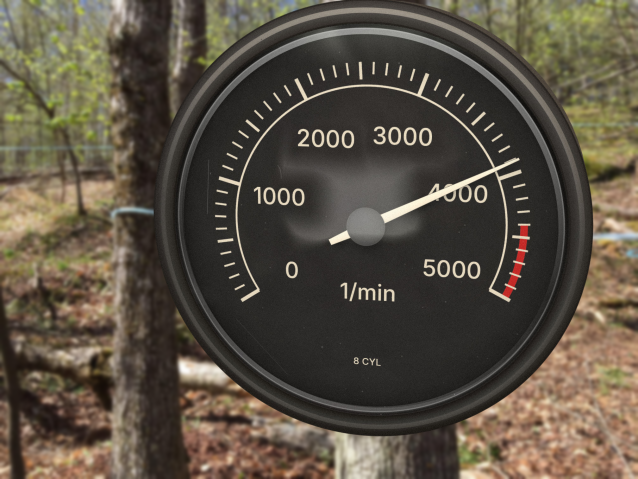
3900 rpm
